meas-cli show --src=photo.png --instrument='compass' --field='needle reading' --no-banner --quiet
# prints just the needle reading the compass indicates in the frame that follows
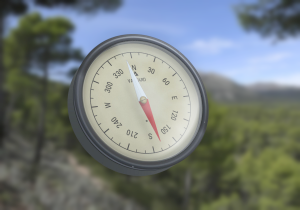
170 °
